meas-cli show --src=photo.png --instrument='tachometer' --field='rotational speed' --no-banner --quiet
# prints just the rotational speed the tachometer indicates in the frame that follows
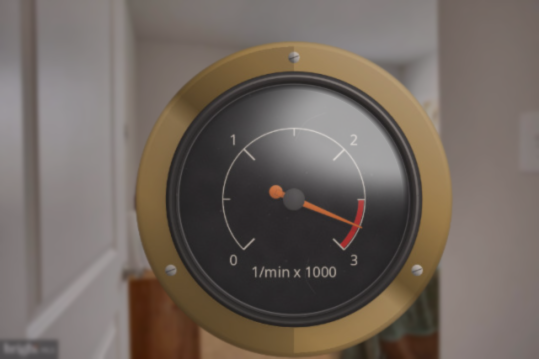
2750 rpm
